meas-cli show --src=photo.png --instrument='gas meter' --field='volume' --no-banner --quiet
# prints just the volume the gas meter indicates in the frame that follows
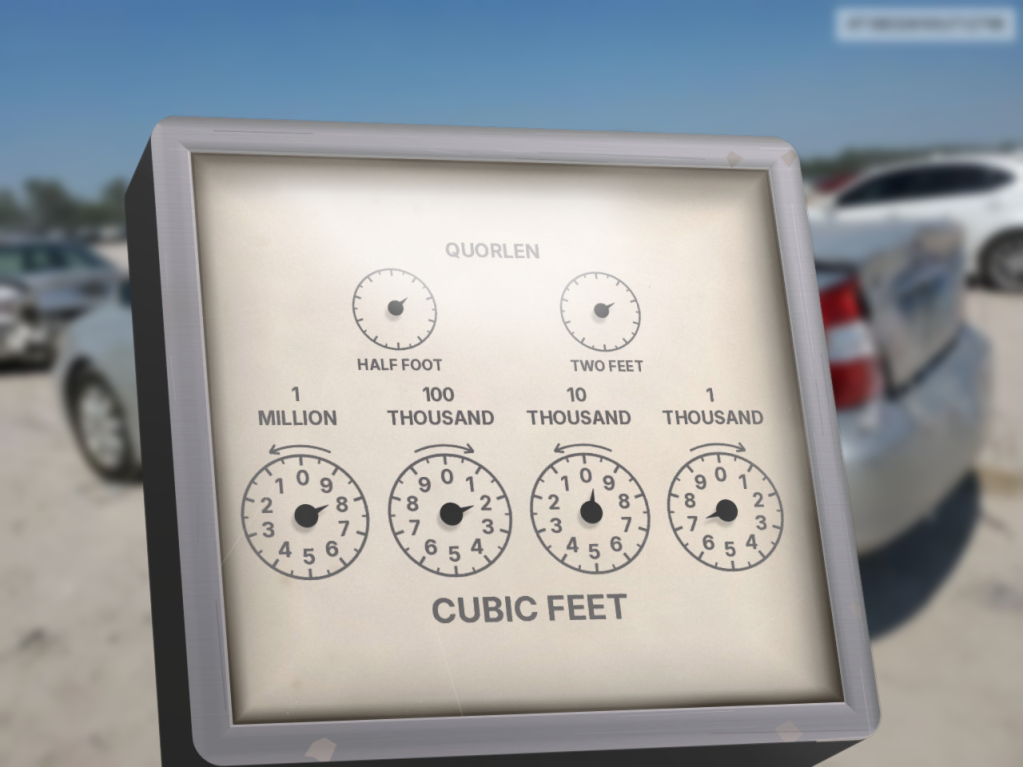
819700 ft³
